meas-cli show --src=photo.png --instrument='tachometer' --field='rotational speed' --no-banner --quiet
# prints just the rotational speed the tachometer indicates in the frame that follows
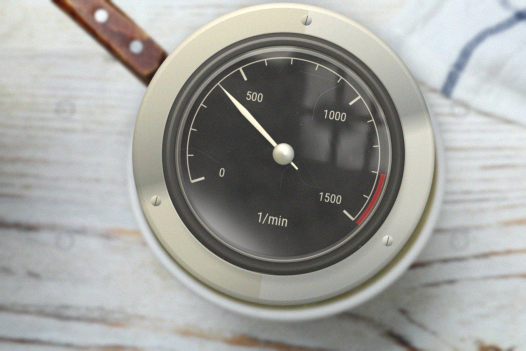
400 rpm
